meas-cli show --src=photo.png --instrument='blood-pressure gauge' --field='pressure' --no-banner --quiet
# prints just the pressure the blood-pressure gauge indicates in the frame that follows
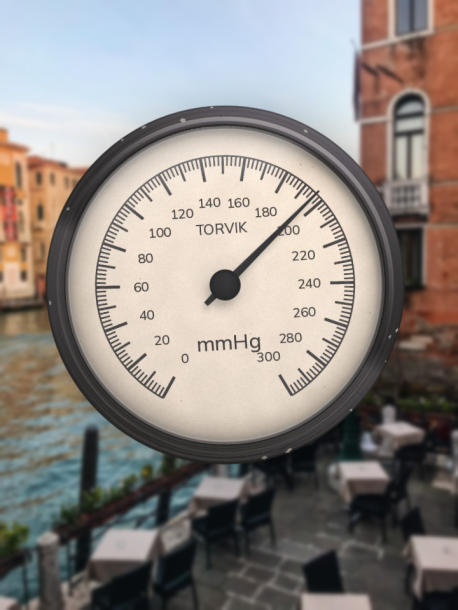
196 mmHg
